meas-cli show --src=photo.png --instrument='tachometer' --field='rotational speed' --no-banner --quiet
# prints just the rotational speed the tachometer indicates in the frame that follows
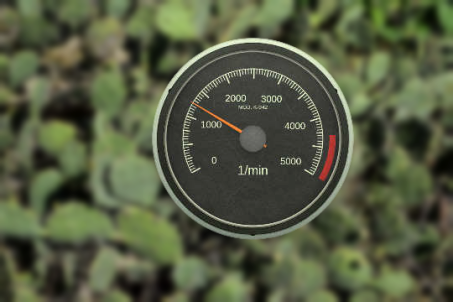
1250 rpm
